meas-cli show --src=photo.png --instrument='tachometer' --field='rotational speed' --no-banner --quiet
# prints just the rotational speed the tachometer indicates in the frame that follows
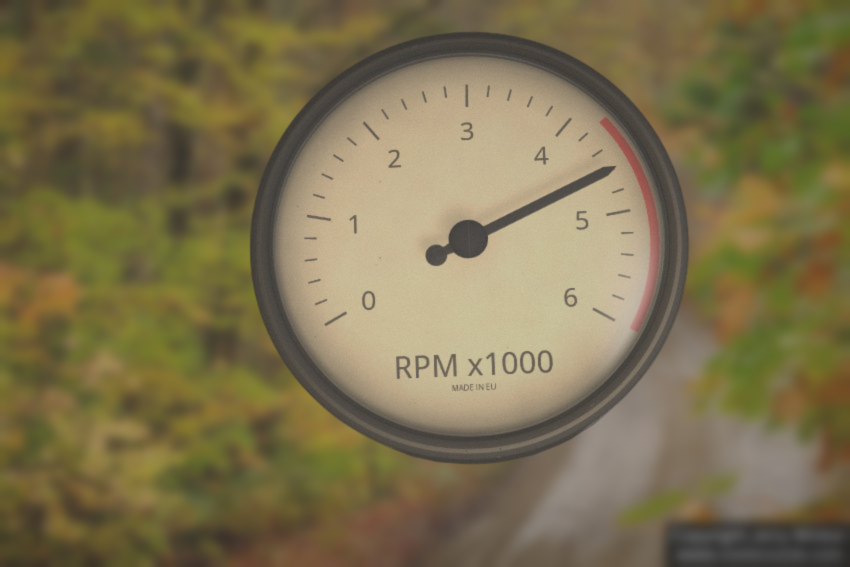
4600 rpm
